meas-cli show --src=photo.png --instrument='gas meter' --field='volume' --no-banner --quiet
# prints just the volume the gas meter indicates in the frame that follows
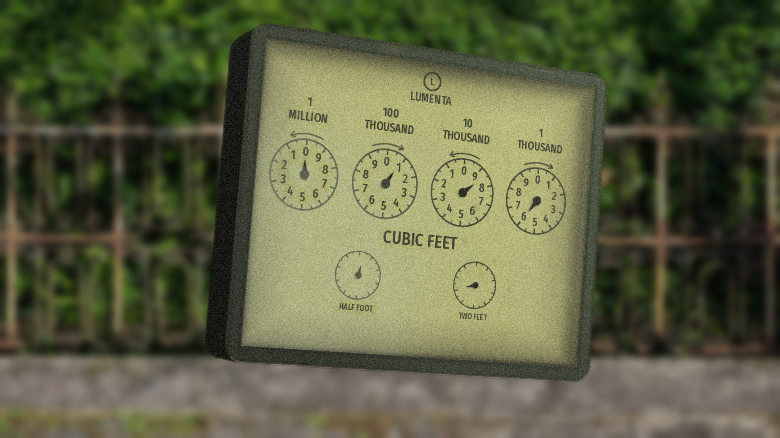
8600 ft³
